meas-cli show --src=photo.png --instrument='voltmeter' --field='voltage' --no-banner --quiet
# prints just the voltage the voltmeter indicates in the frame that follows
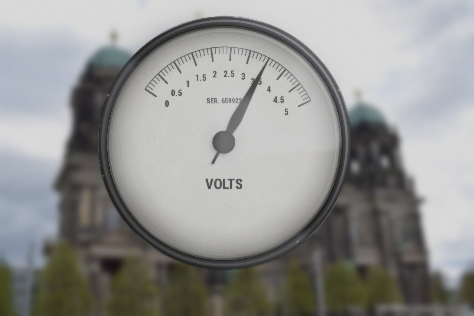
3.5 V
